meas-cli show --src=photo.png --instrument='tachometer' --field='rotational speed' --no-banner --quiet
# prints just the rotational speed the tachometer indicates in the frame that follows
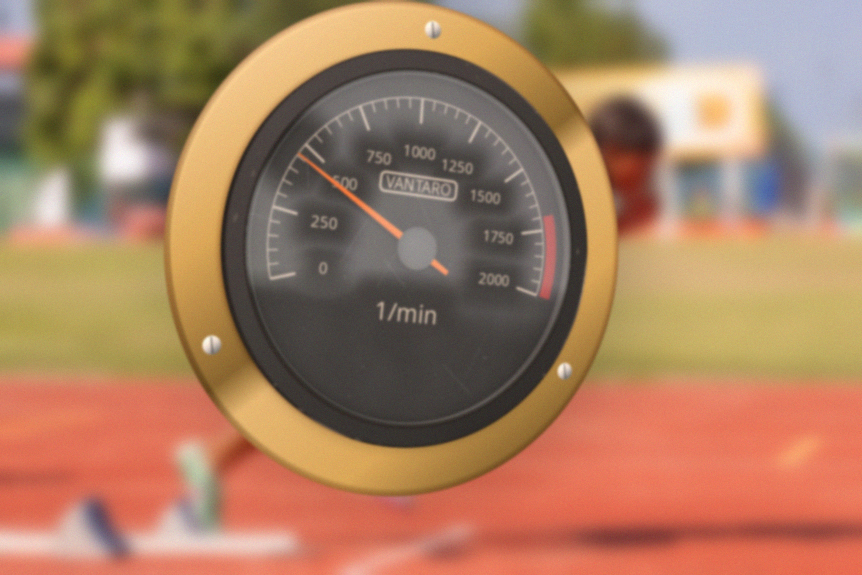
450 rpm
